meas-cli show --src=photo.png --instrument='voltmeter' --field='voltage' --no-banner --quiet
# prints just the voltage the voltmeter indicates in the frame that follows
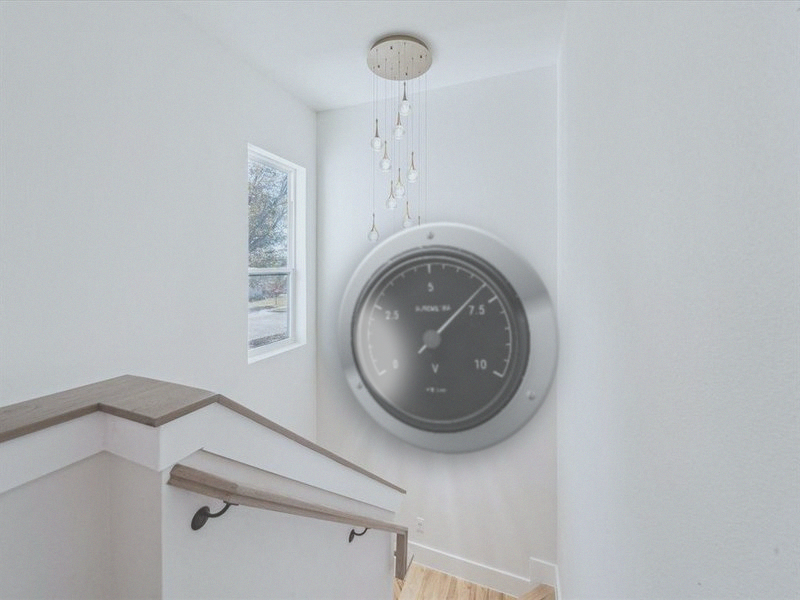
7 V
